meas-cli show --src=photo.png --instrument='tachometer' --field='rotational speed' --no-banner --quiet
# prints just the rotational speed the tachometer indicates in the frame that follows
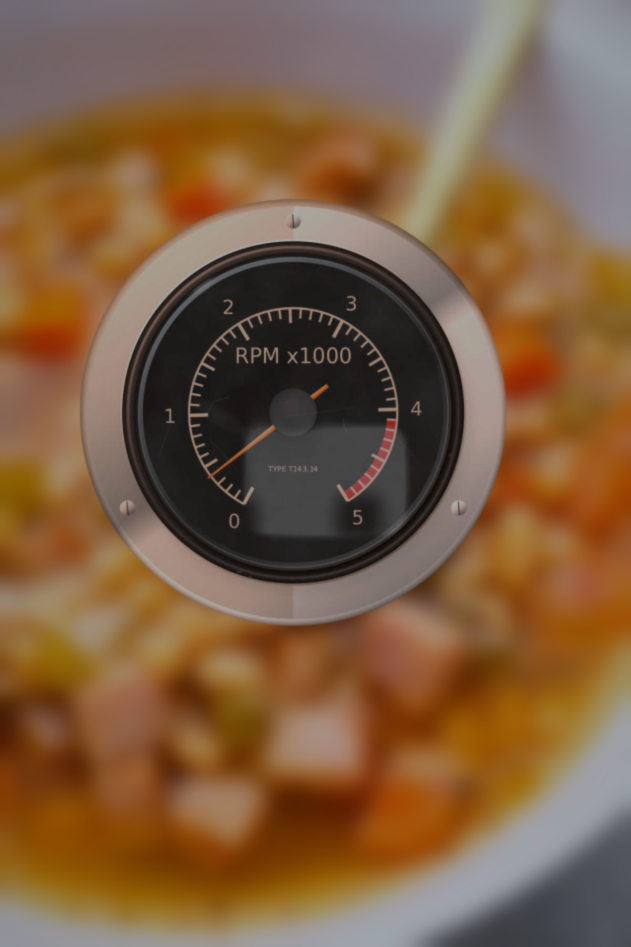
400 rpm
